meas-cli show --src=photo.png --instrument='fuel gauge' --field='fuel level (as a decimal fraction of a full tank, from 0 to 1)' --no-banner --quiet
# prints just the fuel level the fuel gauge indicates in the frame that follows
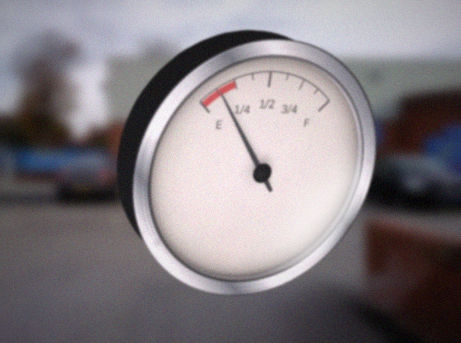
0.125
